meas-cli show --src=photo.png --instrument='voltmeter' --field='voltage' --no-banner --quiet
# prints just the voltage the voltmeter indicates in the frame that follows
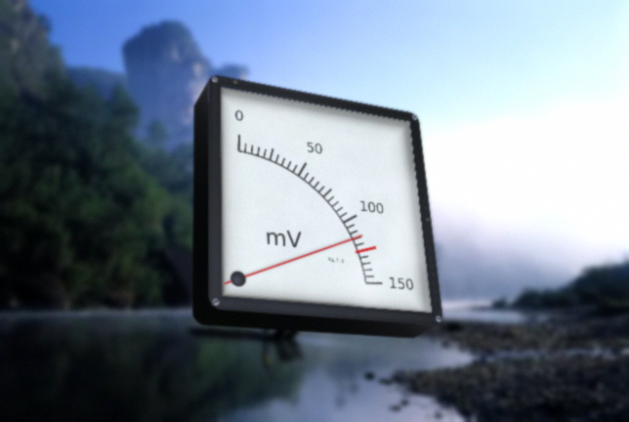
115 mV
